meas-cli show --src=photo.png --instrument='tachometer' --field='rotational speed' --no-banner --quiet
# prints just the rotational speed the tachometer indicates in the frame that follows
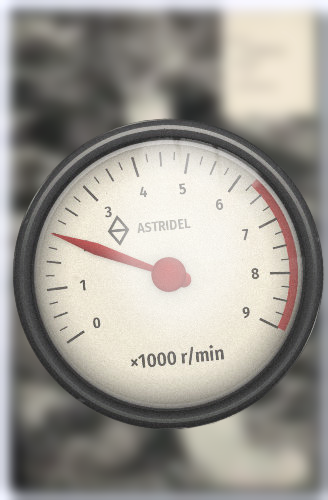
2000 rpm
